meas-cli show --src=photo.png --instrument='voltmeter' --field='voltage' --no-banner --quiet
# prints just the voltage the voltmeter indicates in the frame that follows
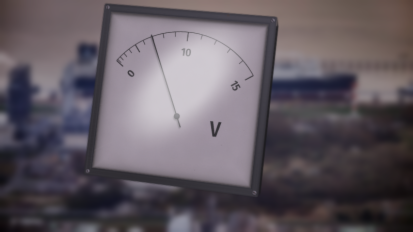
7 V
